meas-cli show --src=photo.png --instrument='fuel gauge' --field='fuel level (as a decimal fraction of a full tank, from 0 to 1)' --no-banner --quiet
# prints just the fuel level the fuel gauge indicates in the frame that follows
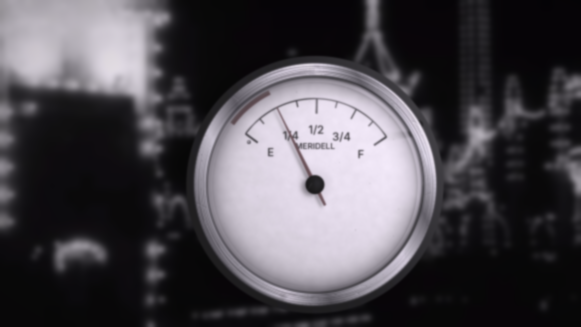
0.25
